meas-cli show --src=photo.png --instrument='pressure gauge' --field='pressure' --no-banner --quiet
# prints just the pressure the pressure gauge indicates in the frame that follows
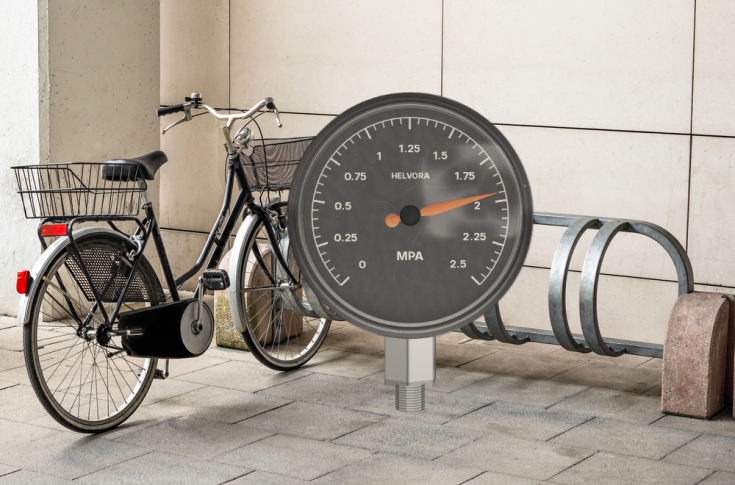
1.95 MPa
